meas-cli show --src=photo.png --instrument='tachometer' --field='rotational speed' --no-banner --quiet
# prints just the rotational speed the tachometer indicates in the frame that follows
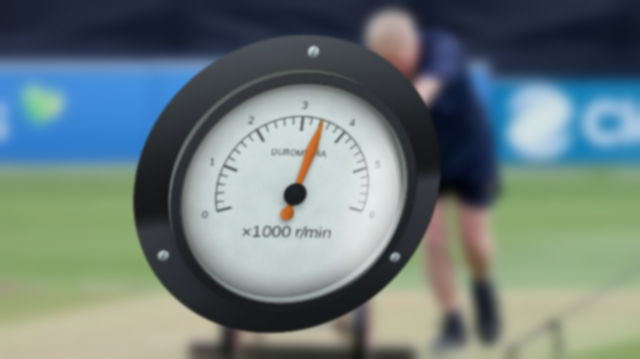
3400 rpm
